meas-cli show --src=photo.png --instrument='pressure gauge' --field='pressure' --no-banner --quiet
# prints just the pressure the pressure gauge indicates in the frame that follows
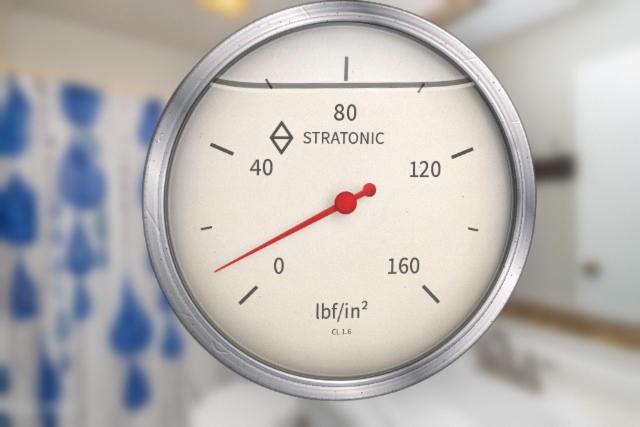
10 psi
